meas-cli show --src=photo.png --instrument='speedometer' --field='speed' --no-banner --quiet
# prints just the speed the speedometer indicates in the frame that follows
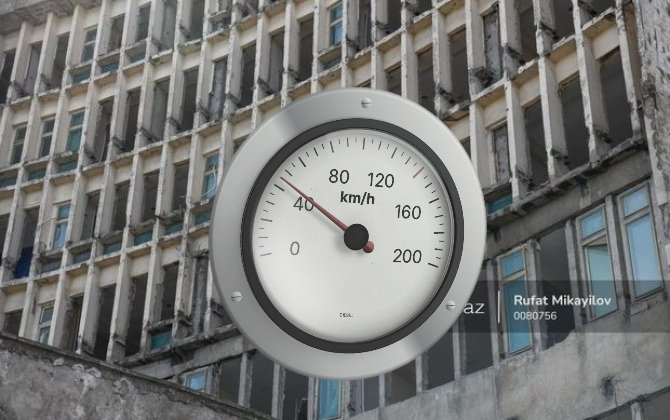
45 km/h
